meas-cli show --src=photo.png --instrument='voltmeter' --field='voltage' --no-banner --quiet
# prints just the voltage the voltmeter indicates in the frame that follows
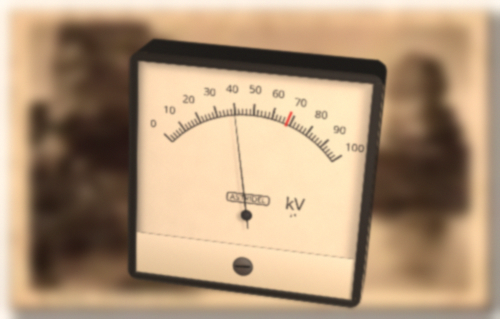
40 kV
